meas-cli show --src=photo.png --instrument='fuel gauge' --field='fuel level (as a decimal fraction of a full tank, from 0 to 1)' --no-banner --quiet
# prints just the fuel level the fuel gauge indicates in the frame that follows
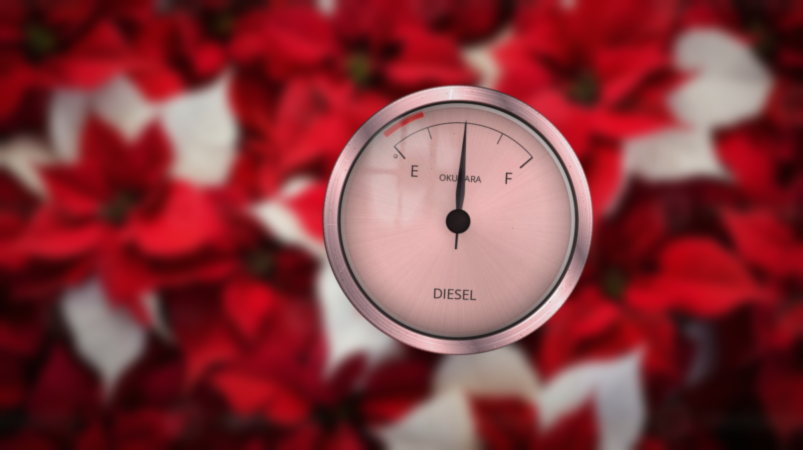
0.5
